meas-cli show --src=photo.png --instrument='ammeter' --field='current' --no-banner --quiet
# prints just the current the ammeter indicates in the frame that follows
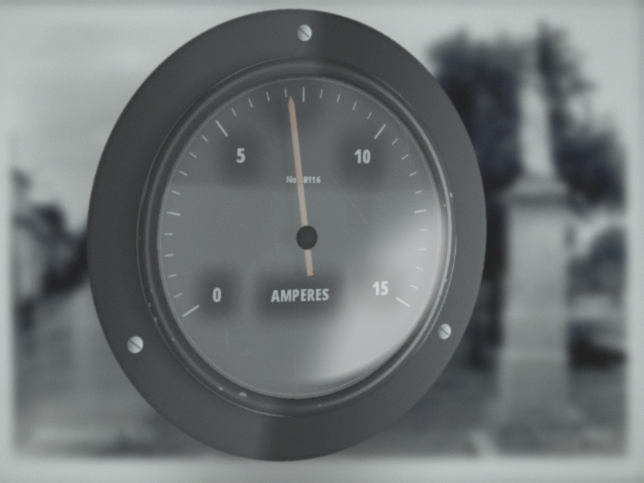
7 A
